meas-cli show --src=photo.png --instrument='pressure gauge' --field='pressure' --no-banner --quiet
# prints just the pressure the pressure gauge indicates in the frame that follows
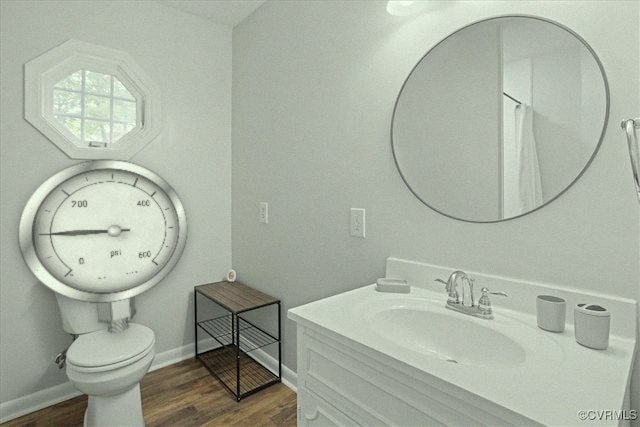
100 psi
